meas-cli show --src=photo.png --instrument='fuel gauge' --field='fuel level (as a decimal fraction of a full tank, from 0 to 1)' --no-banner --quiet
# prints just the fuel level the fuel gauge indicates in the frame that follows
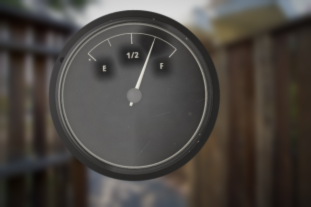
0.75
